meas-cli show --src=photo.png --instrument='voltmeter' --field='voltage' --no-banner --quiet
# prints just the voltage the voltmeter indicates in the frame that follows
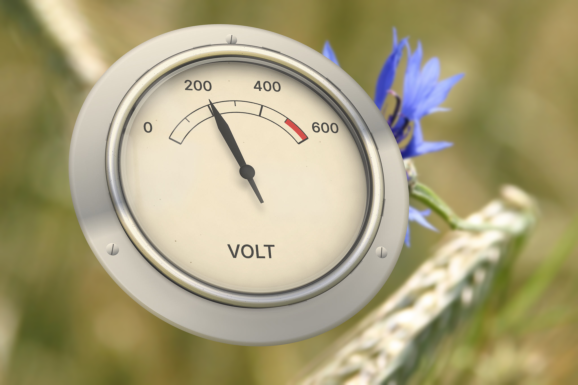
200 V
